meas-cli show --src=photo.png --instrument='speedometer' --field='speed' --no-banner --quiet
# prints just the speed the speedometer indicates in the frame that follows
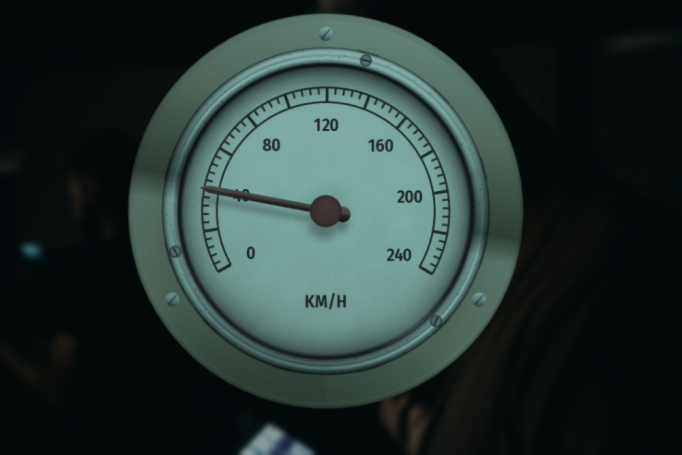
40 km/h
